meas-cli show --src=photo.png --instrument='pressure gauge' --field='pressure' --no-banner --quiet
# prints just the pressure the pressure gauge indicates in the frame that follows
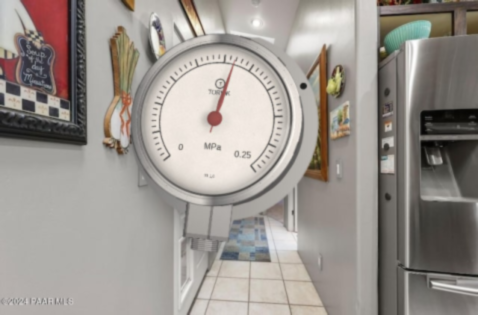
0.135 MPa
